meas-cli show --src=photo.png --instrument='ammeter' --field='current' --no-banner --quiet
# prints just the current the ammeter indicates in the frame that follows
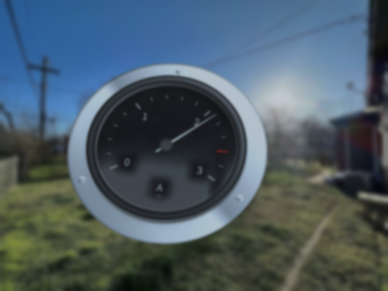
2.1 A
